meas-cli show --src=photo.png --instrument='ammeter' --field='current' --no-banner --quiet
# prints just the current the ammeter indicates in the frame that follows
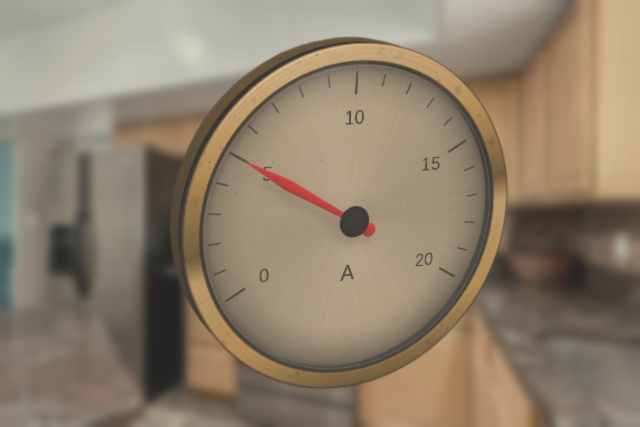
5 A
